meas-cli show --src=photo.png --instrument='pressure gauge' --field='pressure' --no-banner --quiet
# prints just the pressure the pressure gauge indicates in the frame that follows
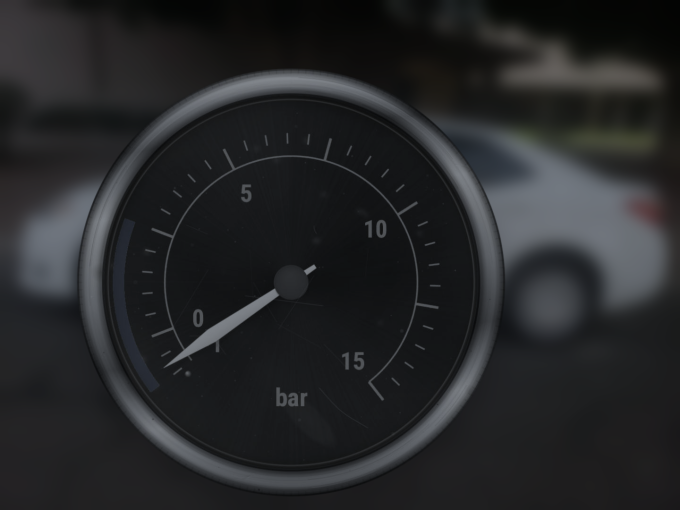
-0.75 bar
